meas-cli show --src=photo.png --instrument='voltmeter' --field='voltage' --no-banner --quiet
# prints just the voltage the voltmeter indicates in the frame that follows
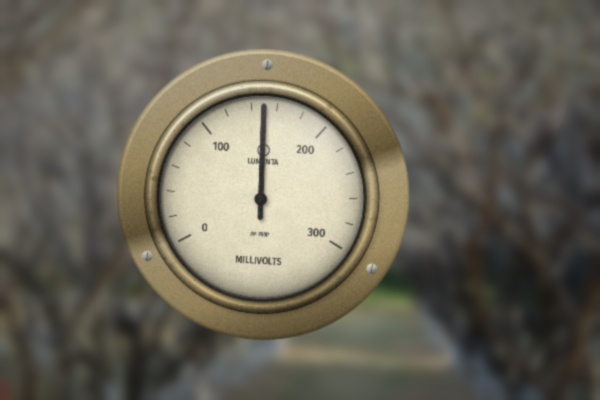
150 mV
